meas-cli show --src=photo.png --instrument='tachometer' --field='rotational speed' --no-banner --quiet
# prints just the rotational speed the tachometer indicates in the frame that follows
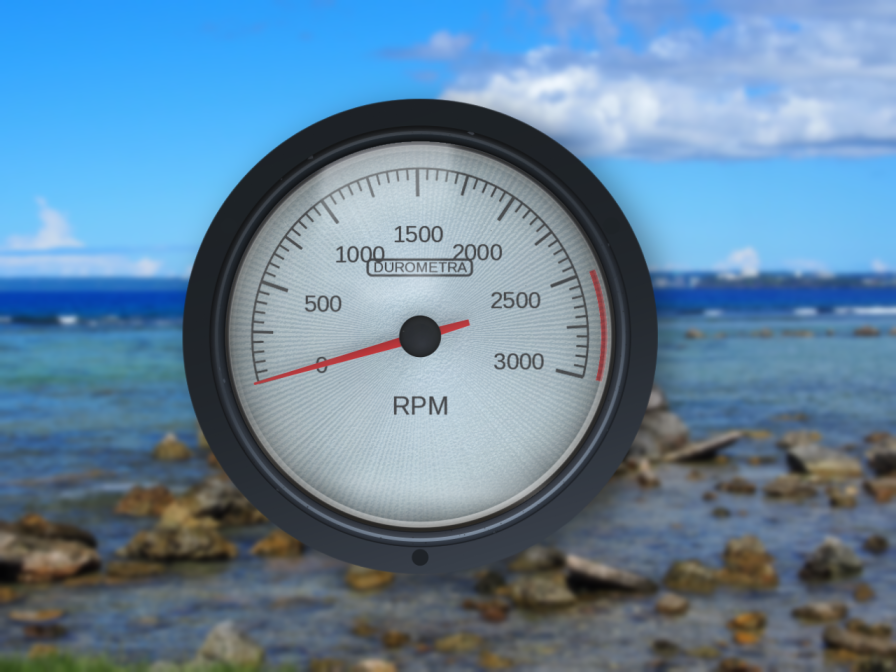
0 rpm
